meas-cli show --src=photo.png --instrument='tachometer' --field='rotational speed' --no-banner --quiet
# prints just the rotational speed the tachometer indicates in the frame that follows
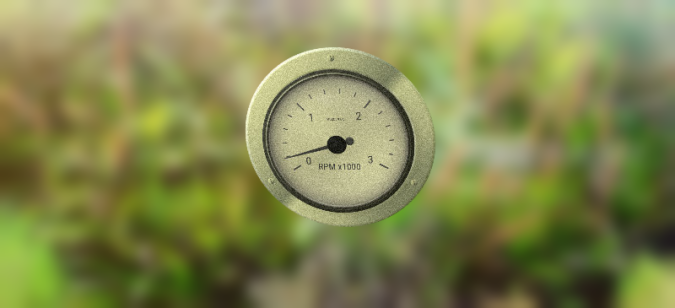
200 rpm
